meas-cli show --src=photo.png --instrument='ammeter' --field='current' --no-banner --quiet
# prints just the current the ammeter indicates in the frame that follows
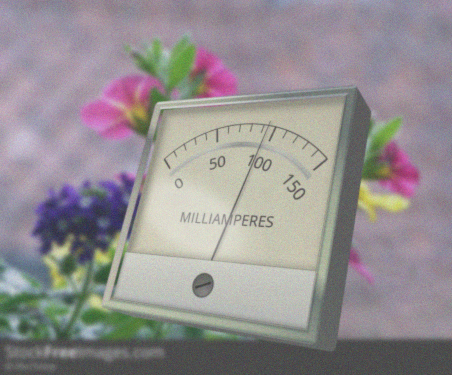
95 mA
